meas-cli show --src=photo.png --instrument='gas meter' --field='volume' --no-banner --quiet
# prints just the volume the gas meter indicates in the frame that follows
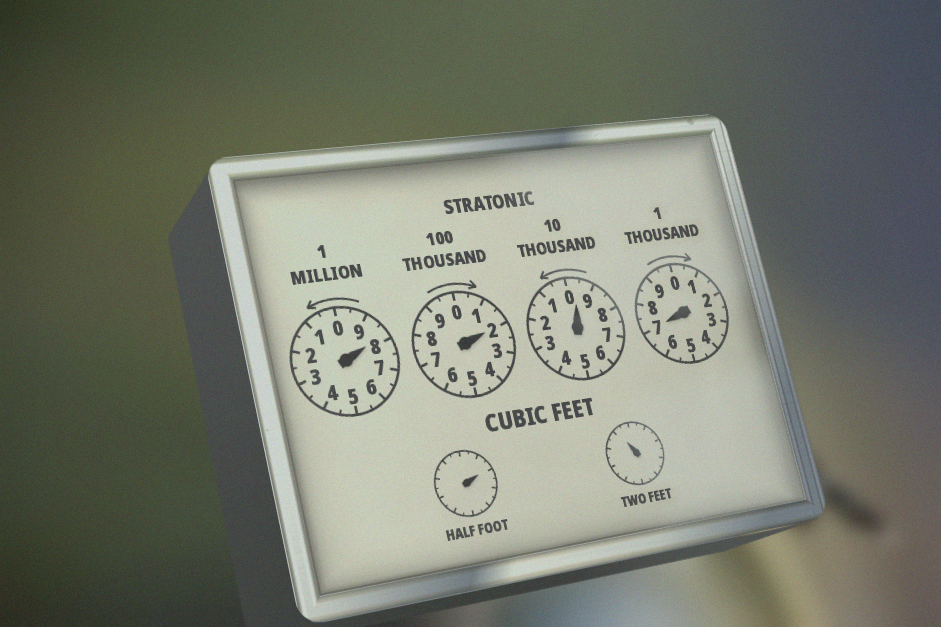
819700 ft³
